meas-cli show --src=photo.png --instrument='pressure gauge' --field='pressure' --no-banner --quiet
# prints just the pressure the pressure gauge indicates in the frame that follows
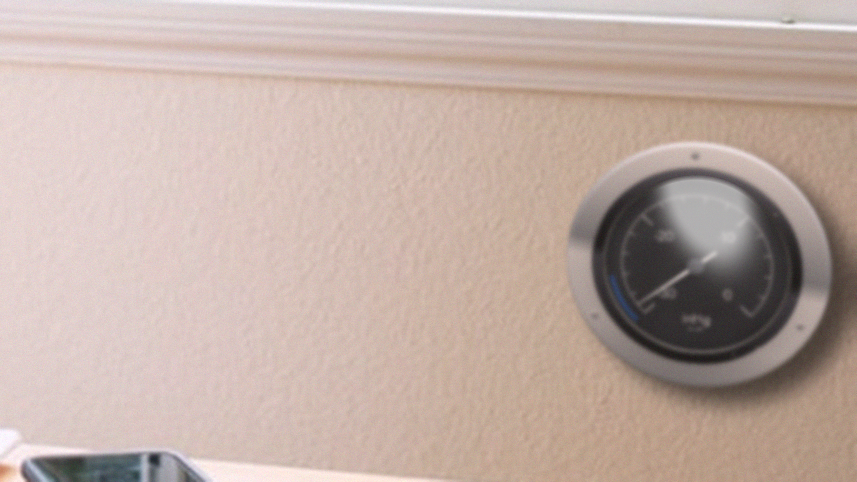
-29 inHg
